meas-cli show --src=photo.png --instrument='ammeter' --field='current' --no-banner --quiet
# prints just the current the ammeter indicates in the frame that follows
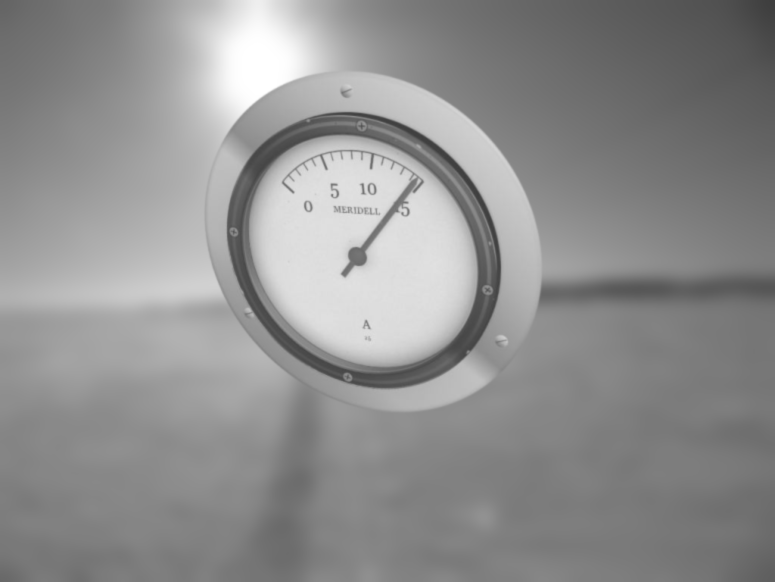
14.5 A
